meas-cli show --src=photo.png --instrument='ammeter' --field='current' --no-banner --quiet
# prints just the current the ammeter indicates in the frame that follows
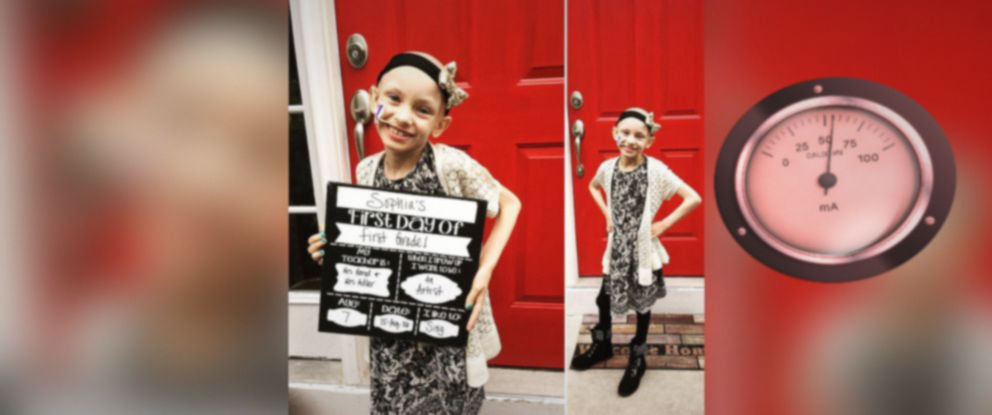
55 mA
